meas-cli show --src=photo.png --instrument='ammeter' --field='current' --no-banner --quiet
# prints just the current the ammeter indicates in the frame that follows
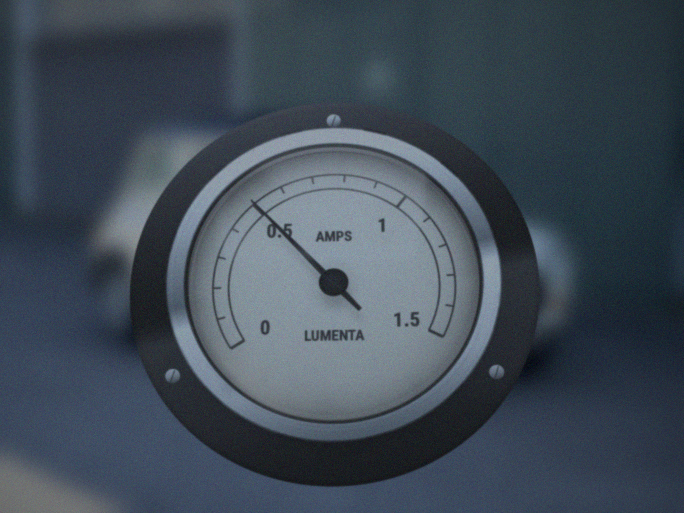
0.5 A
